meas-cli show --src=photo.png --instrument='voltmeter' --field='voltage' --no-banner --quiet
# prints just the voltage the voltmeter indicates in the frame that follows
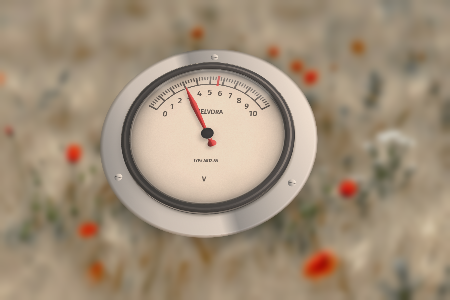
3 V
